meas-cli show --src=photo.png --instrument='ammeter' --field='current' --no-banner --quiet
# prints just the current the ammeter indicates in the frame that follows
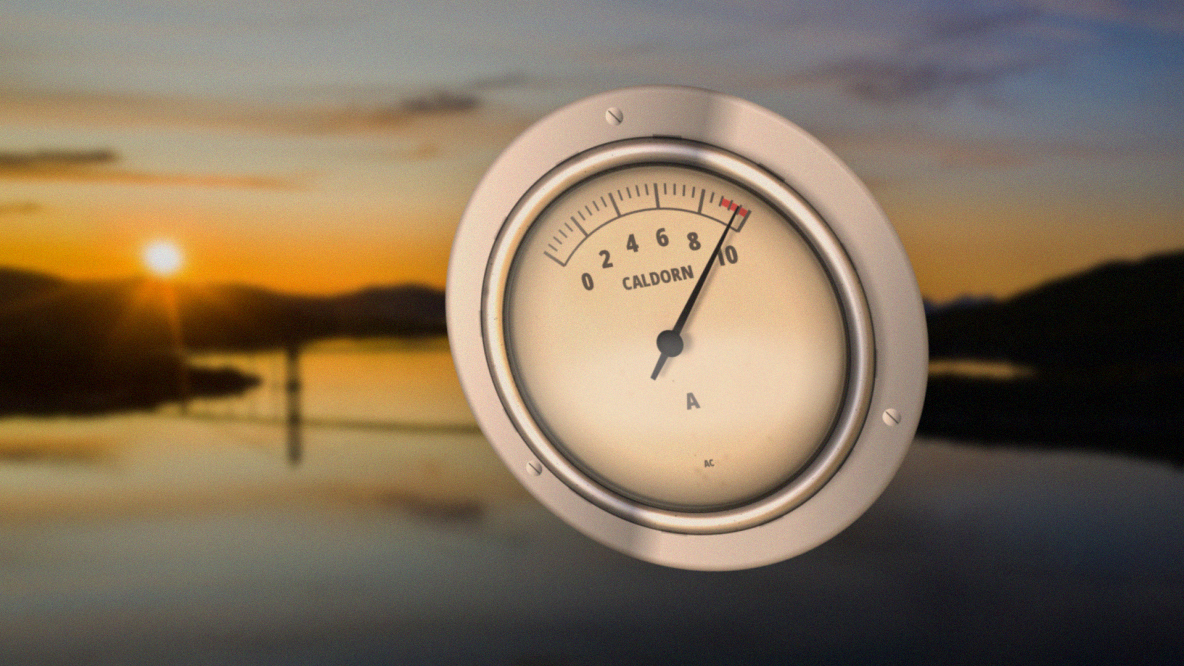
9.6 A
